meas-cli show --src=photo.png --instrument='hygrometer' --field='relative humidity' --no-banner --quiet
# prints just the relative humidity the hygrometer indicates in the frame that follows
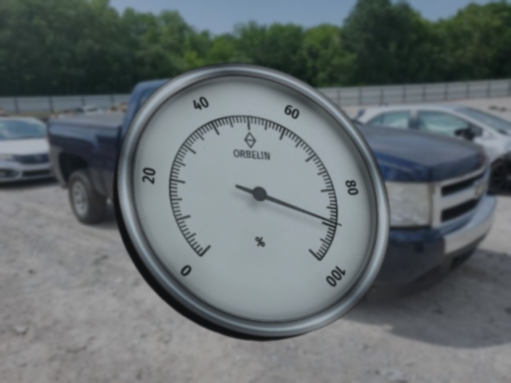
90 %
